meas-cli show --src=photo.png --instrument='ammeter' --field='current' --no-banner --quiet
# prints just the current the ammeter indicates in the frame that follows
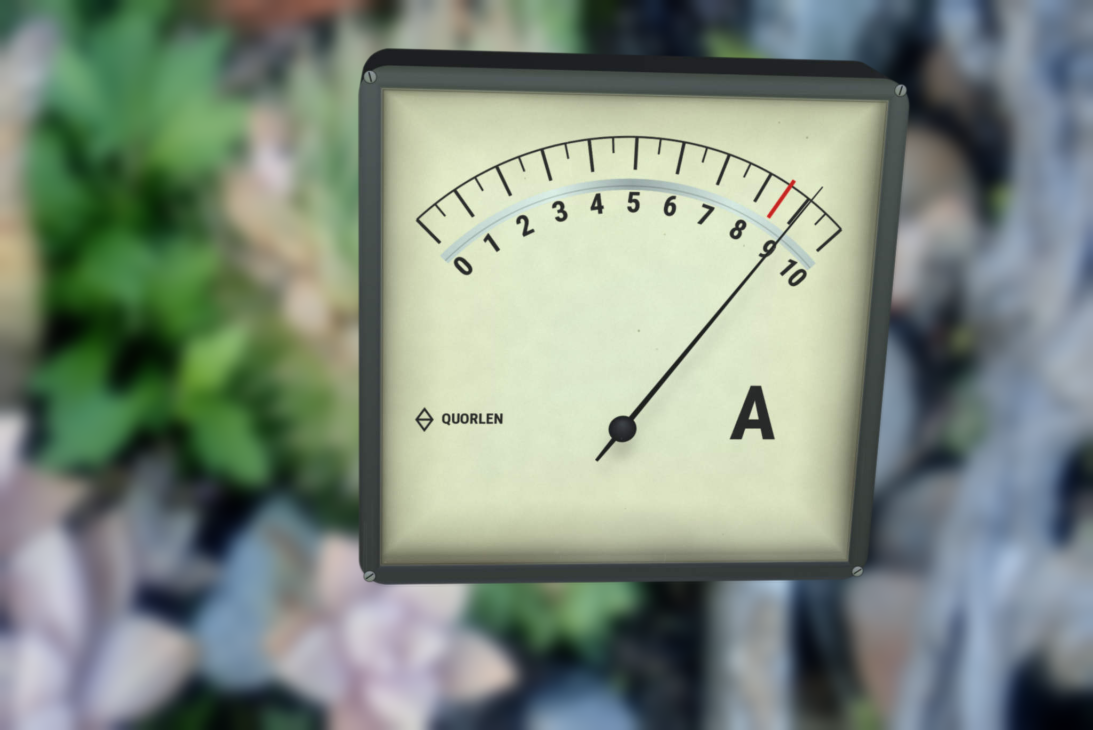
9 A
